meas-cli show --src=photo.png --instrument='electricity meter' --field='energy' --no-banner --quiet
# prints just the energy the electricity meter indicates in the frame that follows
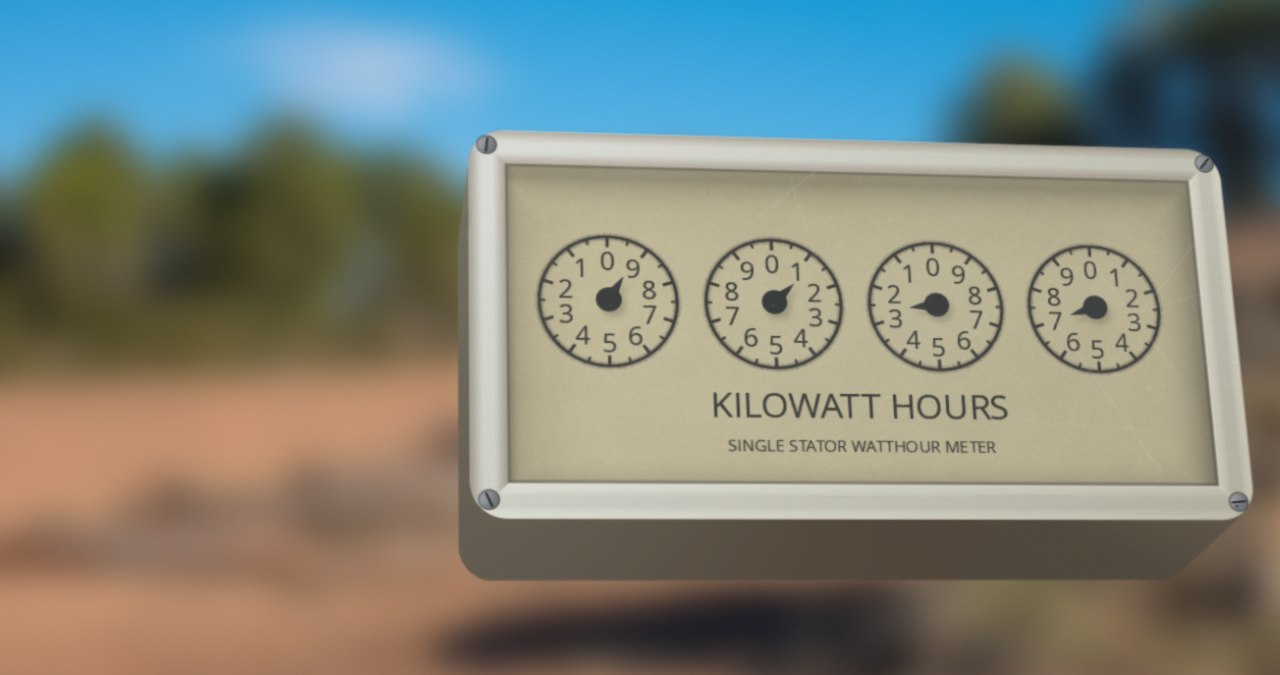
9127 kWh
